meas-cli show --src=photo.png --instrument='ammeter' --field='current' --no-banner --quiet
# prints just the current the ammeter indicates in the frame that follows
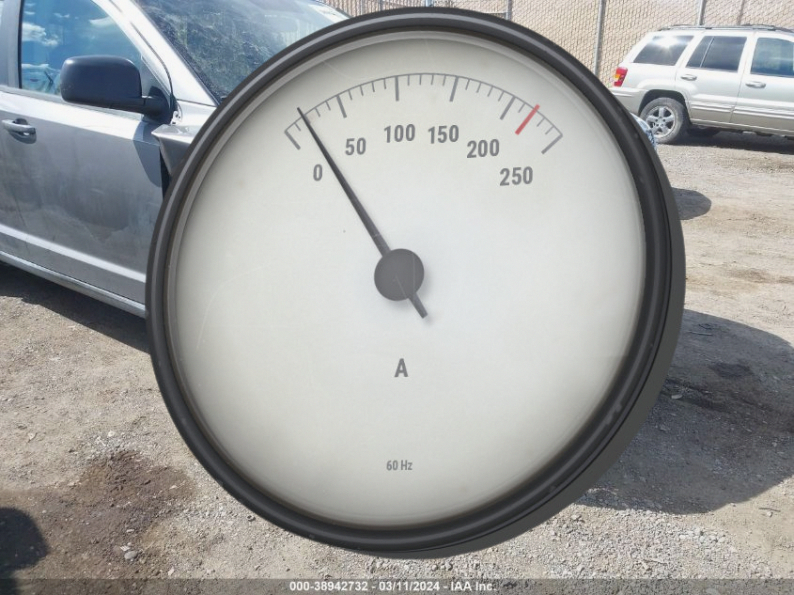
20 A
